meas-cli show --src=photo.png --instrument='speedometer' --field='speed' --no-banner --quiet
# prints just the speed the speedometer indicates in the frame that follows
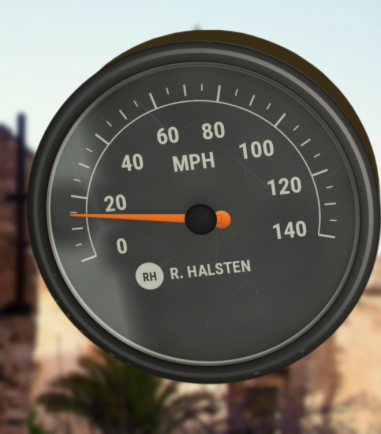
15 mph
